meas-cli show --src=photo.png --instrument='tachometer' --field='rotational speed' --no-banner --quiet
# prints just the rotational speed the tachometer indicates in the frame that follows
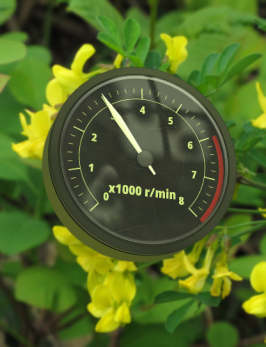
3000 rpm
